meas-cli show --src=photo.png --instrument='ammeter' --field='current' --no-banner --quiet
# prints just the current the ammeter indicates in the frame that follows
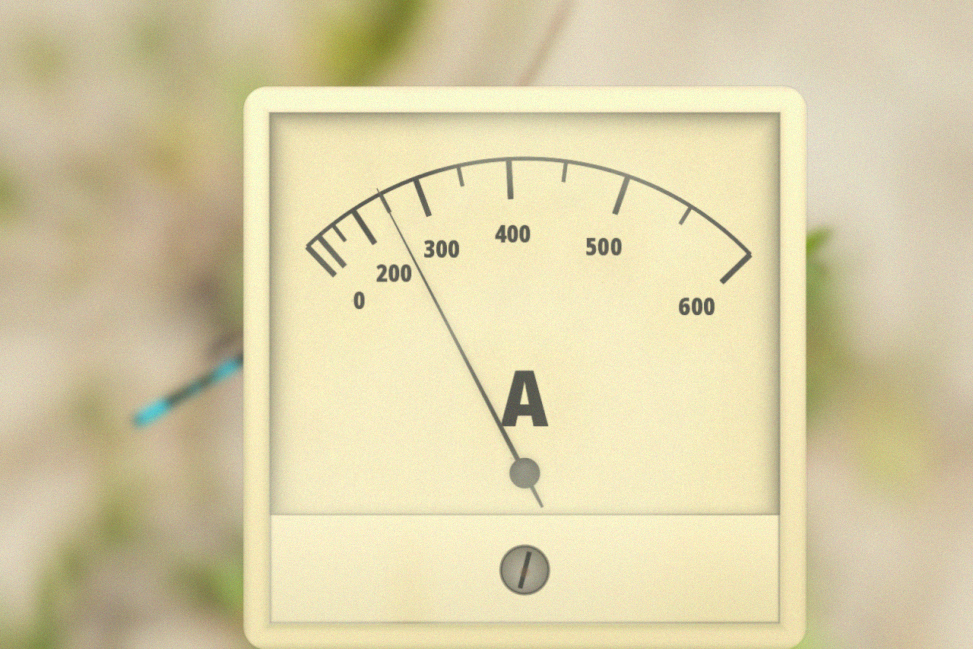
250 A
